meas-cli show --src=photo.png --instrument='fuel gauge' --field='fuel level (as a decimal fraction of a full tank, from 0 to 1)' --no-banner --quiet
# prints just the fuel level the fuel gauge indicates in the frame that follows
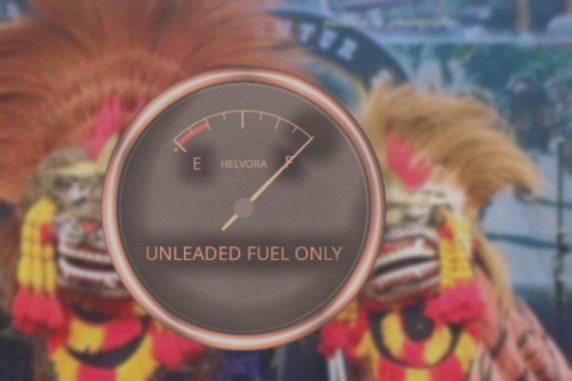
1
